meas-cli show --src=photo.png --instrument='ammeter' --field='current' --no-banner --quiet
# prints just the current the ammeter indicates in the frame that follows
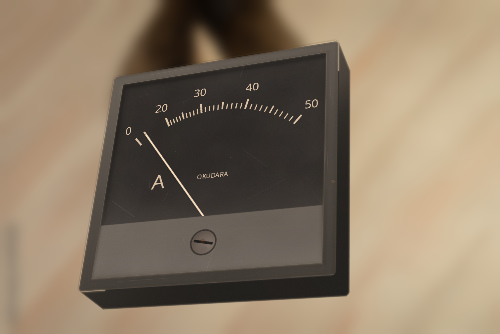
10 A
